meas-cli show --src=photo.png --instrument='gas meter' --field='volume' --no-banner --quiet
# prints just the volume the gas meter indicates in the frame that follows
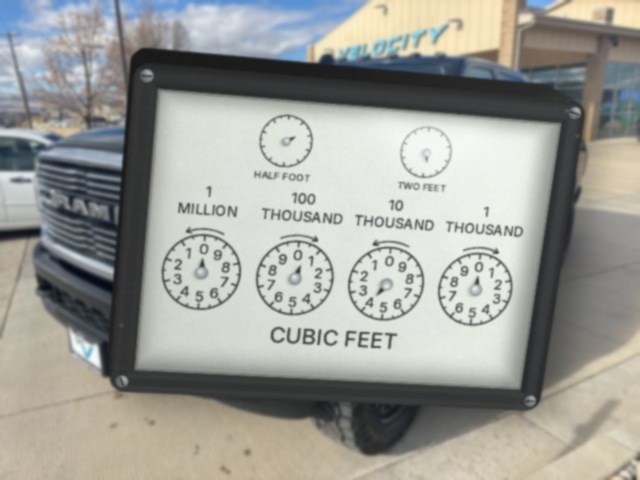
4000 ft³
